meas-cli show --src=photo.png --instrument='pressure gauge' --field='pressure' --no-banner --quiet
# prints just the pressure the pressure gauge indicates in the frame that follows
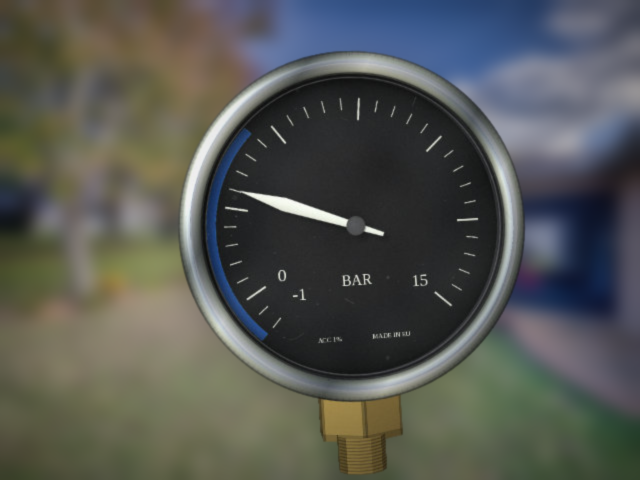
3 bar
